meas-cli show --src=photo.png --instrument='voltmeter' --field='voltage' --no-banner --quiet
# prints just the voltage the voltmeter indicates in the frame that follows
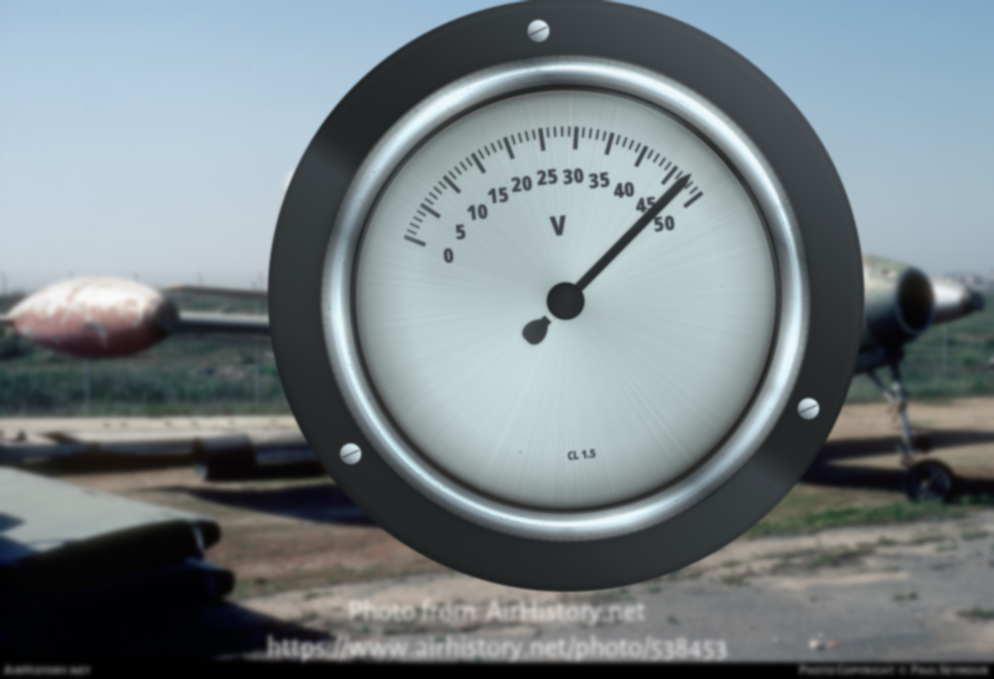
47 V
